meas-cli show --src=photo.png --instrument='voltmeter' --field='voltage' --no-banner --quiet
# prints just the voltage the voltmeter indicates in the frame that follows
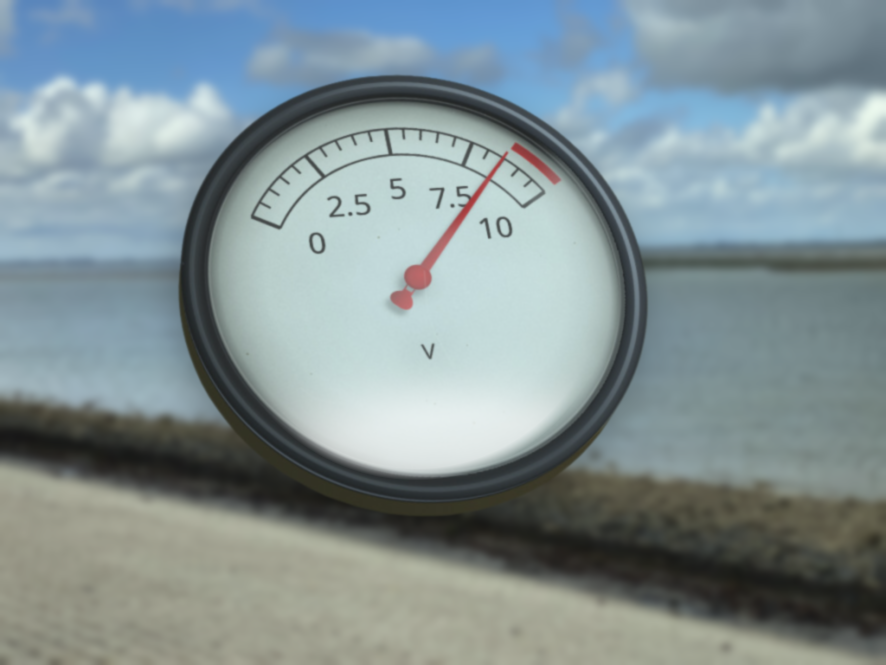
8.5 V
